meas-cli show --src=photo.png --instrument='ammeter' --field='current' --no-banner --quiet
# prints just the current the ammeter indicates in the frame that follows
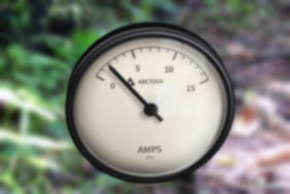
2 A
